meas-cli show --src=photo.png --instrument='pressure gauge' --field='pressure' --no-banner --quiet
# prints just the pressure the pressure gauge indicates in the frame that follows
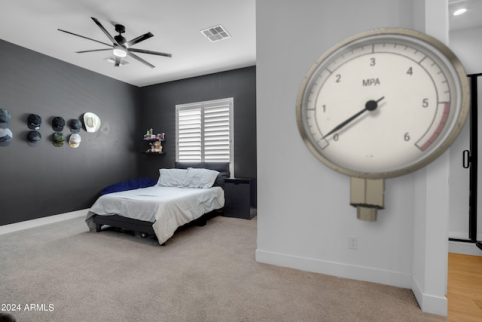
0.2 MPa
